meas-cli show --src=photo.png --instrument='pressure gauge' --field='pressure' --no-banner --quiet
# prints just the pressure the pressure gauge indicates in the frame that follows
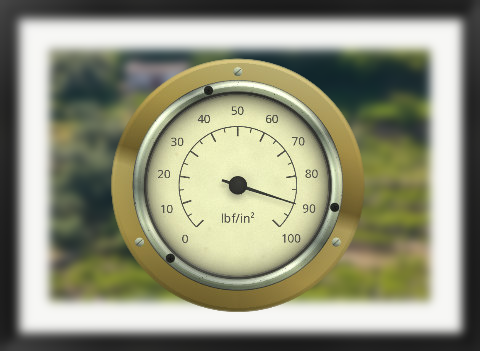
90 psi
